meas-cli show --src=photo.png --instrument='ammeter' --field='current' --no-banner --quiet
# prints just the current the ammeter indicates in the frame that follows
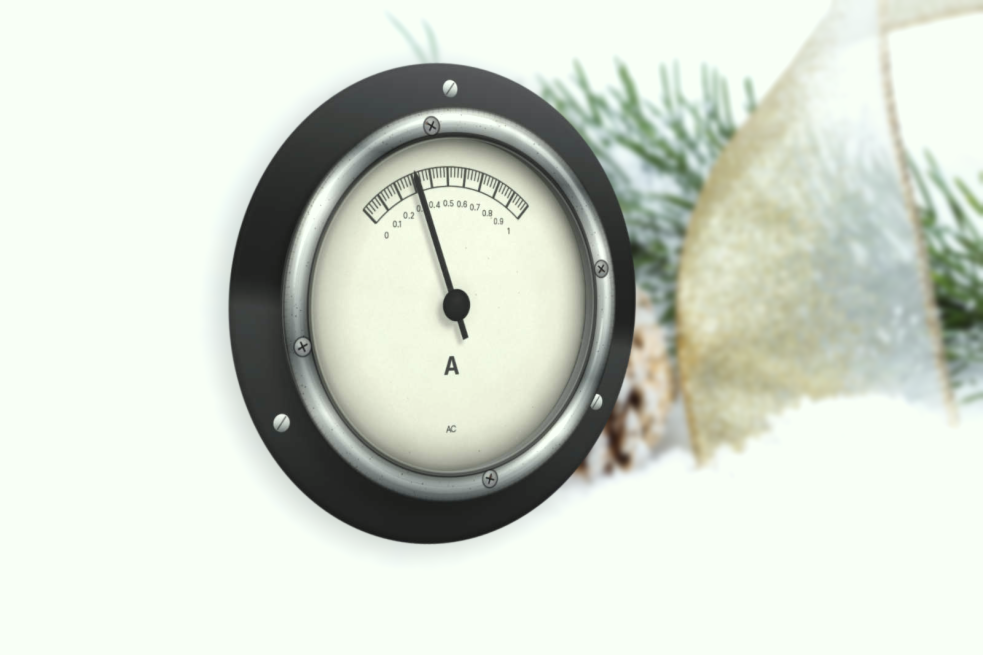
0.3 A
